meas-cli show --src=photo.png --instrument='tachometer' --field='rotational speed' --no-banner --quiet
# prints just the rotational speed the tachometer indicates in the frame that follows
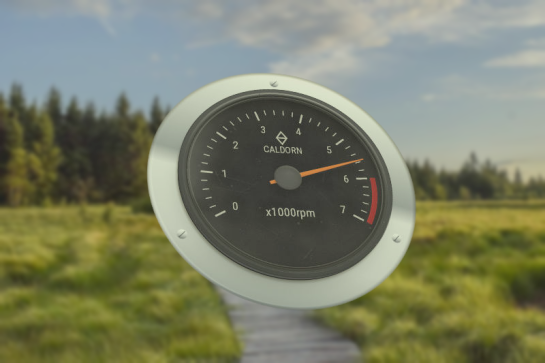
5600 rpm
